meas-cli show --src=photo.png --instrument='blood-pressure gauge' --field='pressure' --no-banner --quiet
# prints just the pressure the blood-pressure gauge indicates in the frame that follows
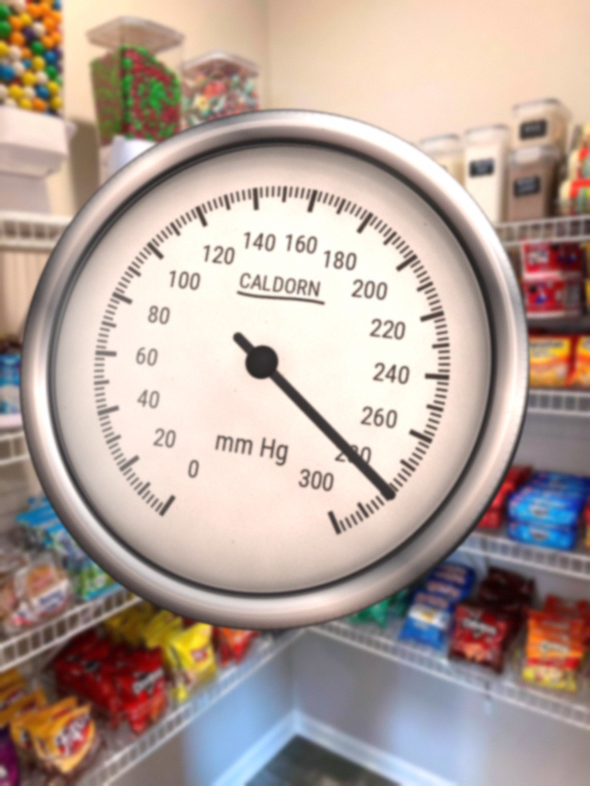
280 mmHg
